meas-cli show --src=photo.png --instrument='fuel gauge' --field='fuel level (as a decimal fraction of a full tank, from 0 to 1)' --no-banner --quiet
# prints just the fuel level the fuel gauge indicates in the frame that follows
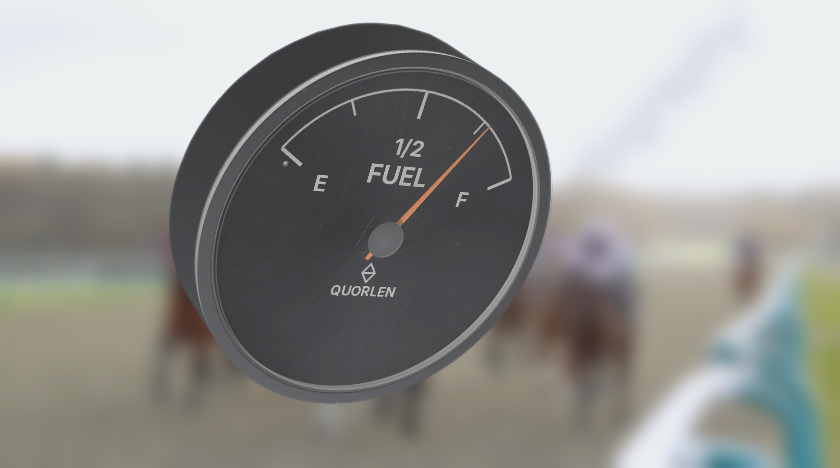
0.75
